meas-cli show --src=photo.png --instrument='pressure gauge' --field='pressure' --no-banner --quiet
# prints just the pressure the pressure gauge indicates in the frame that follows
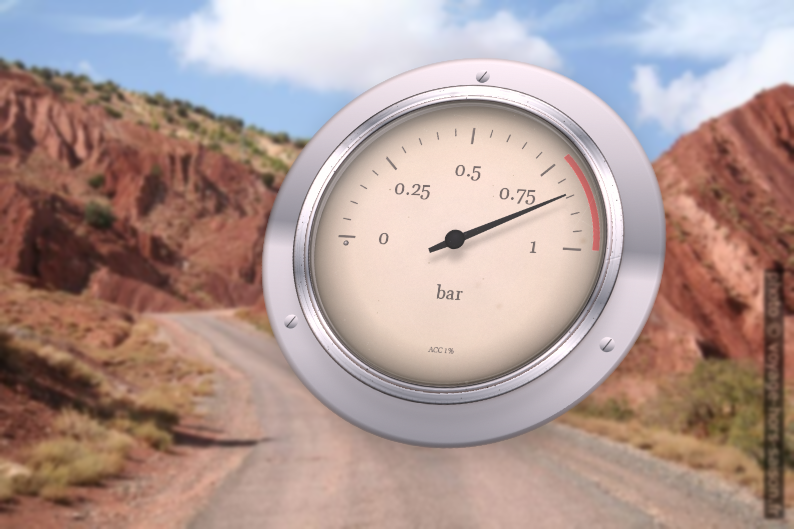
0.85 bar
